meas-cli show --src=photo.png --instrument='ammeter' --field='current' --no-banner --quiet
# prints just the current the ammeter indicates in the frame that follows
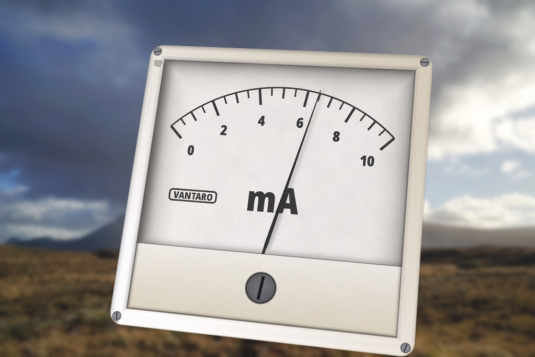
6.5 mA
